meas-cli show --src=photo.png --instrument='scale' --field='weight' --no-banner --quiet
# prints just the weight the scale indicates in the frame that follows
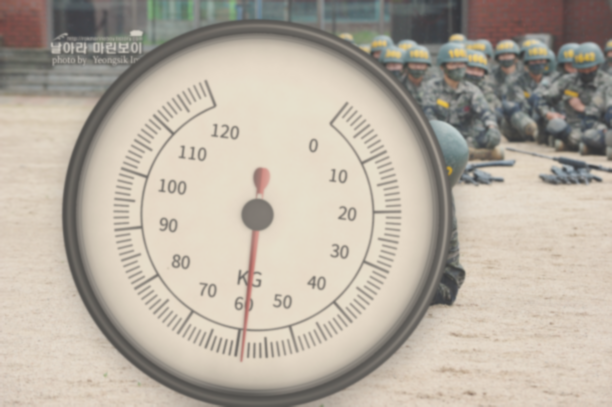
59 kg
